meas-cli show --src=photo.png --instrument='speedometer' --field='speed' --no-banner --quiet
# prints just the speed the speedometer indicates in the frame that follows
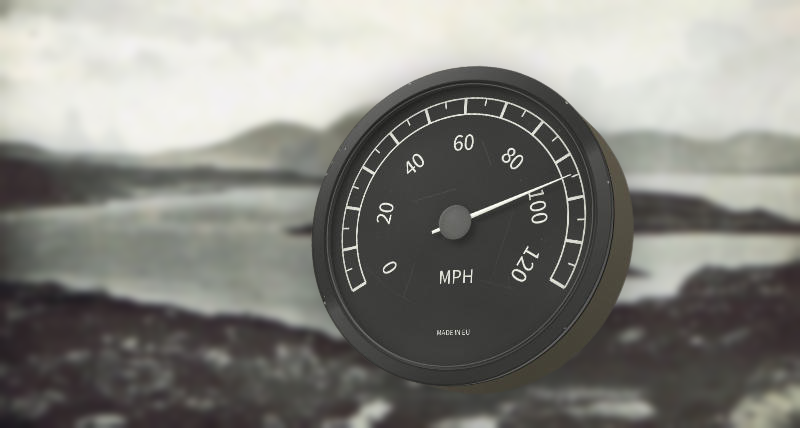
95 mph
